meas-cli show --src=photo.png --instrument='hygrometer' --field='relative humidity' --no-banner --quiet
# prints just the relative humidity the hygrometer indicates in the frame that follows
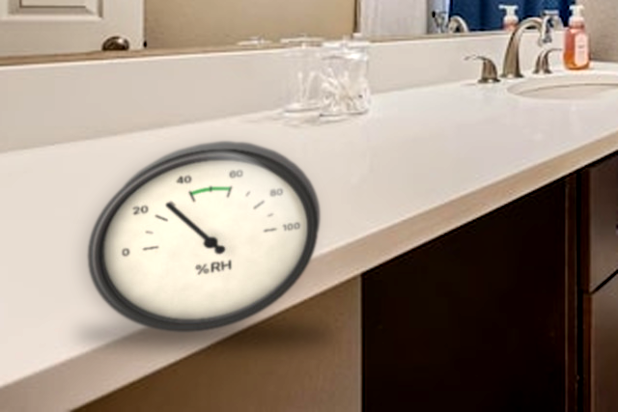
30 %
